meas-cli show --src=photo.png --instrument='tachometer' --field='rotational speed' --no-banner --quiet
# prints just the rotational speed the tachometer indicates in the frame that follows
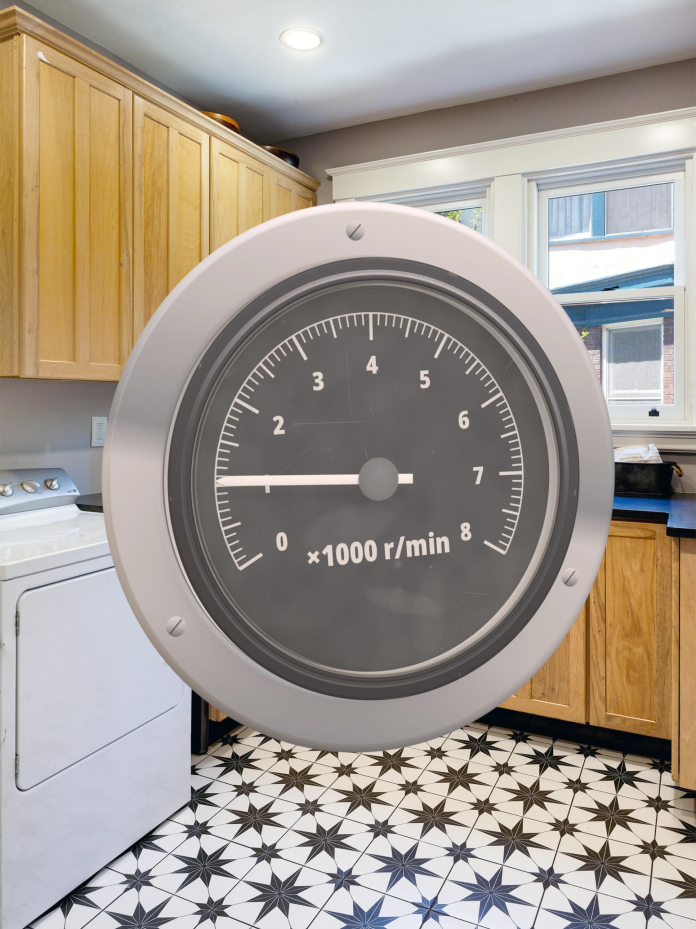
1050 rpm
